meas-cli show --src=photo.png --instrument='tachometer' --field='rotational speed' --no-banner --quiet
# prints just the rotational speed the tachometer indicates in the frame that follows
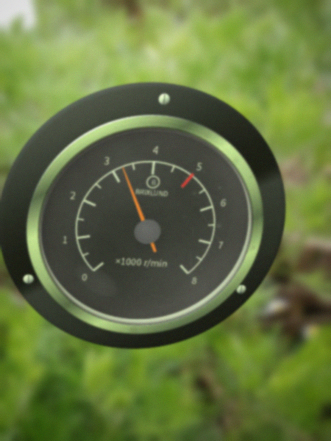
3250 rpm
